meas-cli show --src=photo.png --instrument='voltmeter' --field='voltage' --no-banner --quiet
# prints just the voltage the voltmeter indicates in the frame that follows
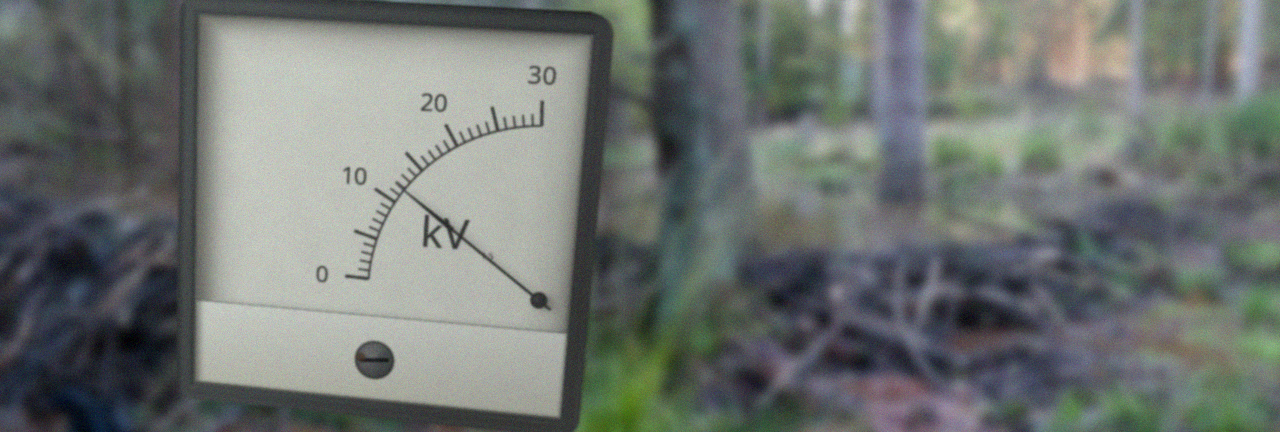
12 kV
